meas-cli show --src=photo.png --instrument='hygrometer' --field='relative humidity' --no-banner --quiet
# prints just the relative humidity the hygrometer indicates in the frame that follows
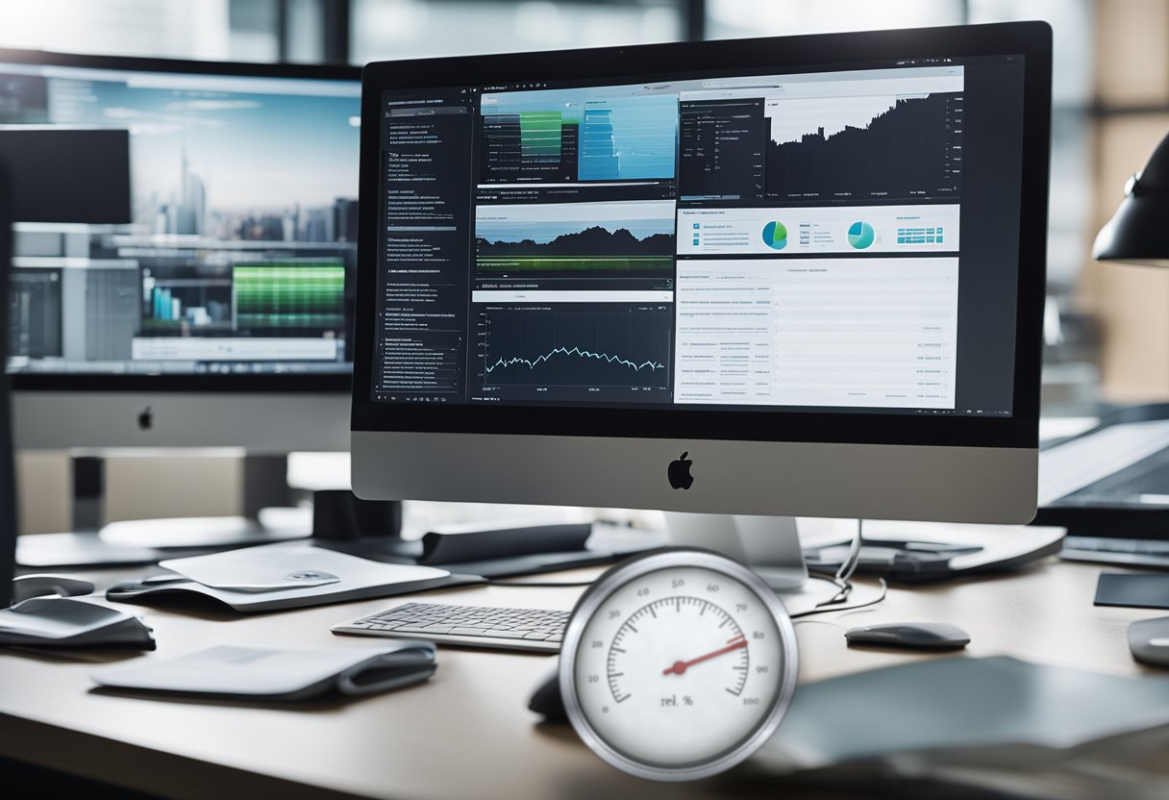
80 %
